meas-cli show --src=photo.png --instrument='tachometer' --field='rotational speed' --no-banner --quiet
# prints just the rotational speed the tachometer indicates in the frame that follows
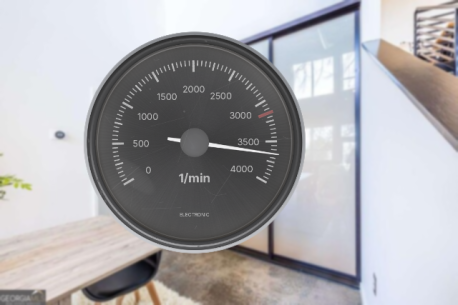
3650 rpm
